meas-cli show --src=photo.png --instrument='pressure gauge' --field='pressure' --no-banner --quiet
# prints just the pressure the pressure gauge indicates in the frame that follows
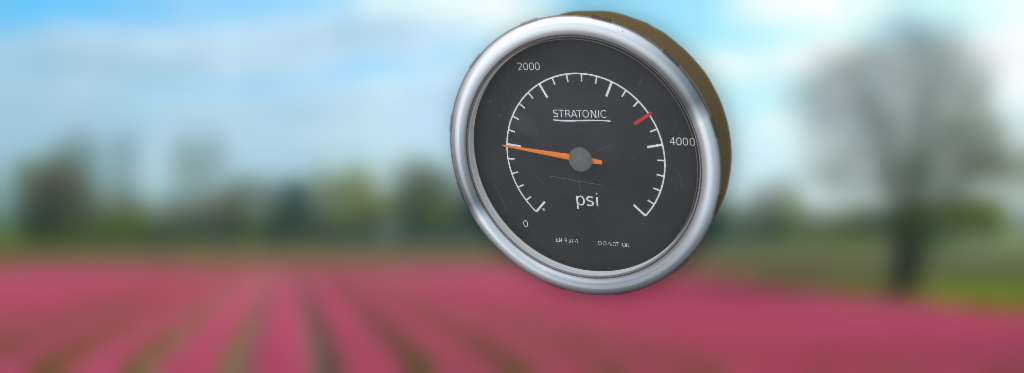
1000 psi
